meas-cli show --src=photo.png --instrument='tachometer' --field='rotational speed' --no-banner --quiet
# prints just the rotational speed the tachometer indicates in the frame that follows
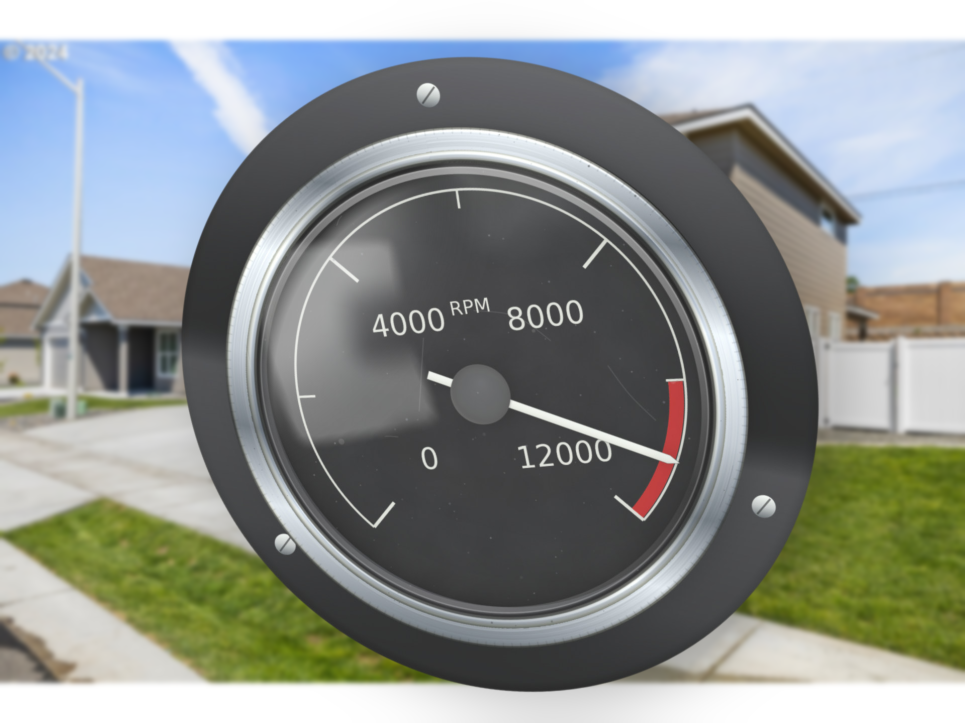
11000 rpm
